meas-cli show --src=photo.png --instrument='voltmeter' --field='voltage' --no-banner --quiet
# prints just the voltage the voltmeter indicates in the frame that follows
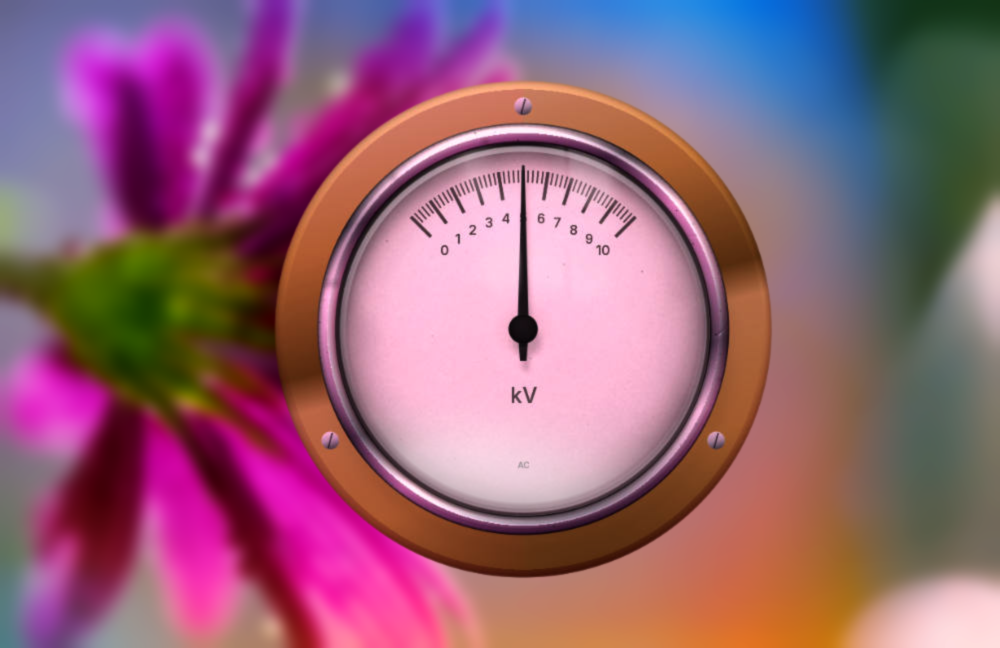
5 kV
